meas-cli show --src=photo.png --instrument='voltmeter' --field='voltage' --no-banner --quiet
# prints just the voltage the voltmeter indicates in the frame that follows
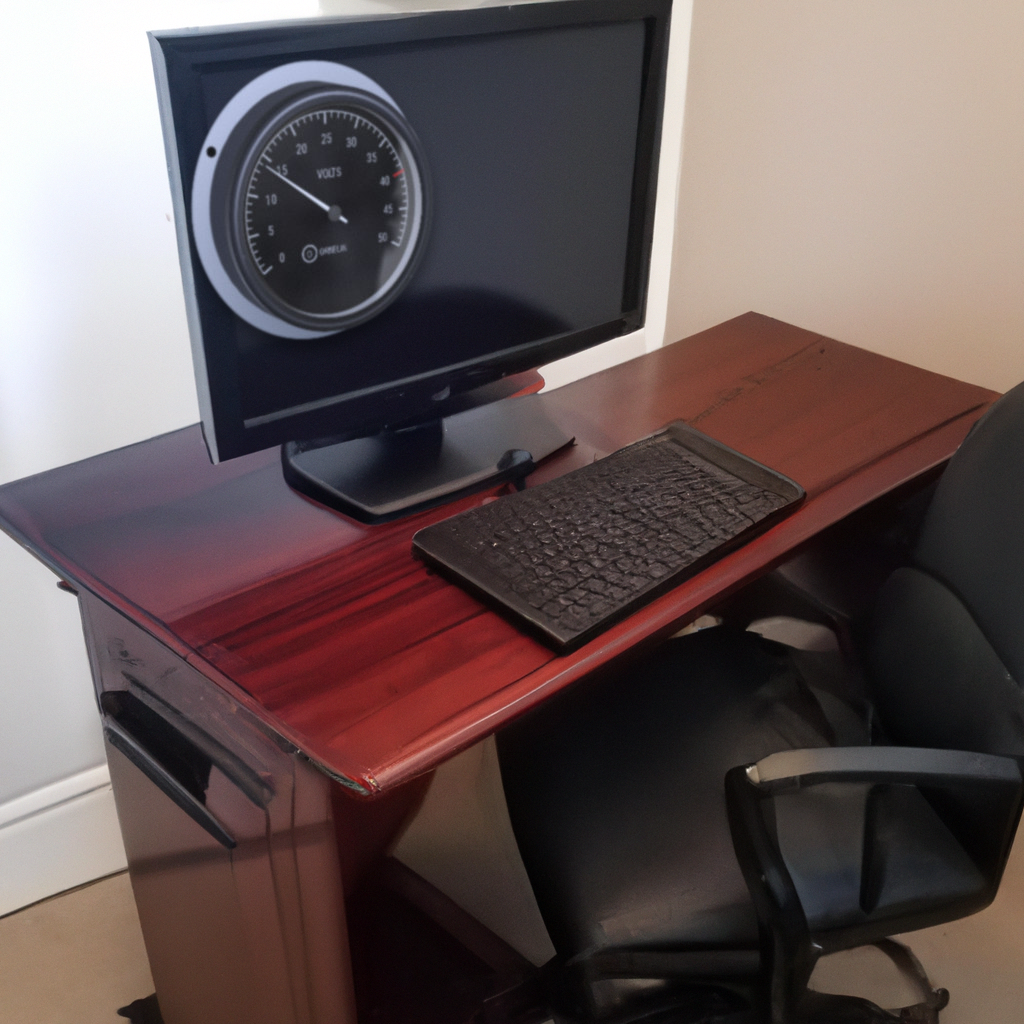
14 V
